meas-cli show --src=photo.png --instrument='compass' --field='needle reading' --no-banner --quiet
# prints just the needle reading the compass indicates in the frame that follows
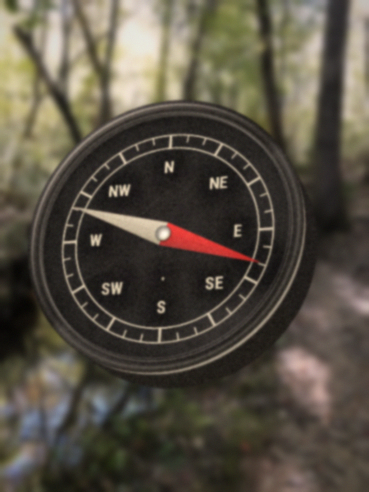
110 °
